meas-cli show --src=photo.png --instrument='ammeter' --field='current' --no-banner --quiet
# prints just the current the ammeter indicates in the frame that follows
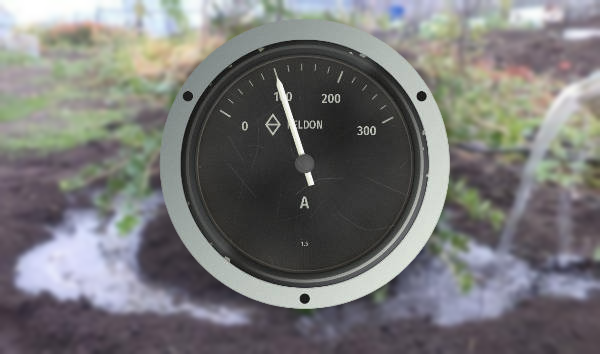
100 A
